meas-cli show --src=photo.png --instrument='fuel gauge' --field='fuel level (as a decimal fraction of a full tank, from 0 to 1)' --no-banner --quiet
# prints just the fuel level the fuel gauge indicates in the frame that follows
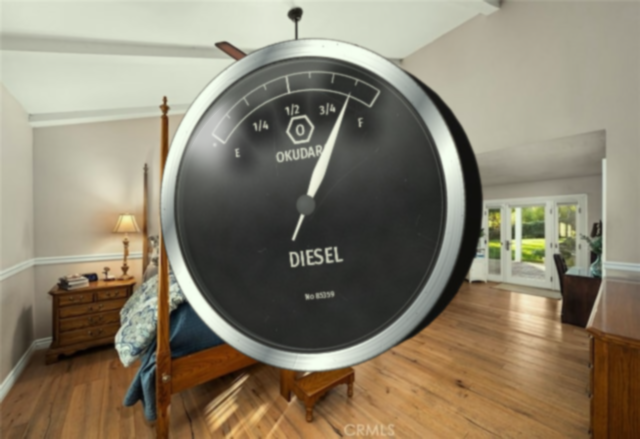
0.875
